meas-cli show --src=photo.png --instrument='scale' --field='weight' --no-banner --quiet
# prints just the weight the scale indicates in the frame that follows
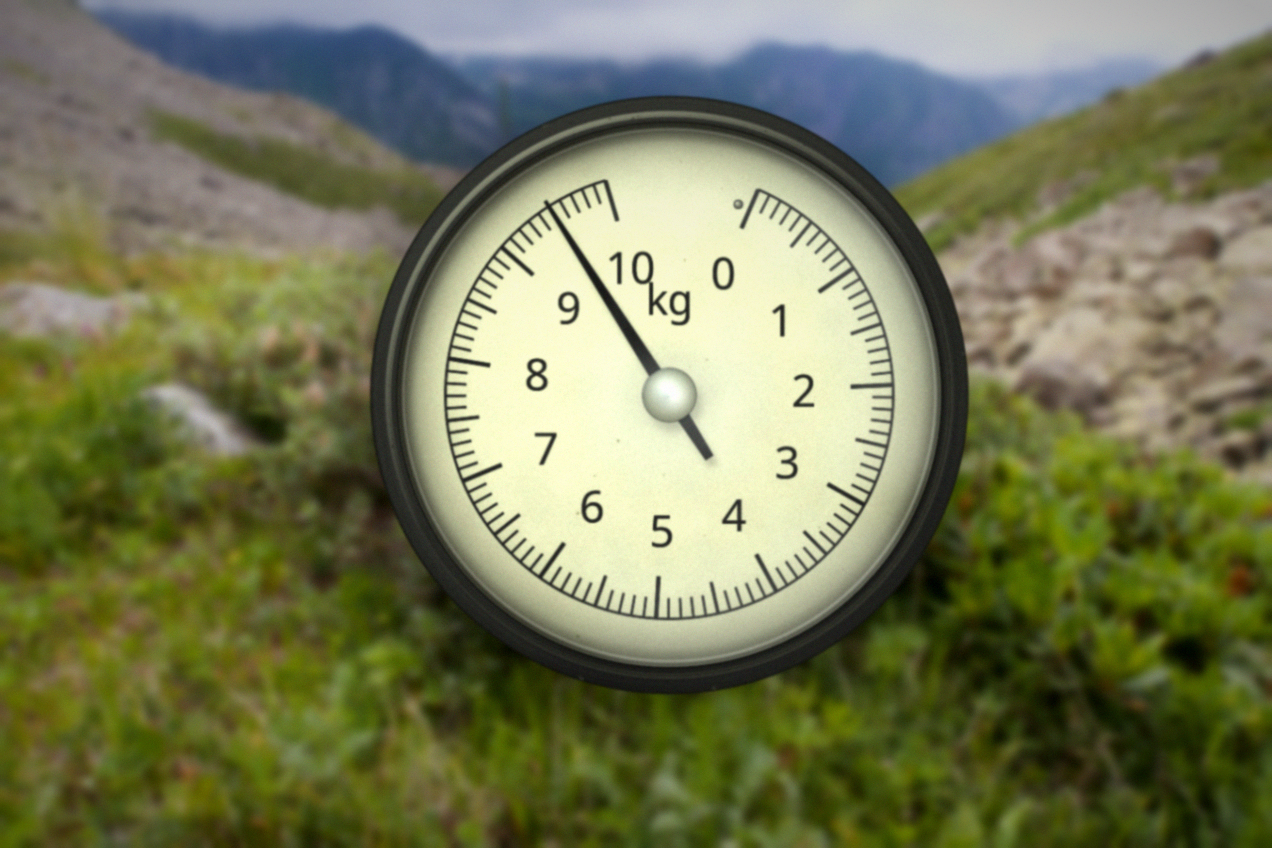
9.5 kg
